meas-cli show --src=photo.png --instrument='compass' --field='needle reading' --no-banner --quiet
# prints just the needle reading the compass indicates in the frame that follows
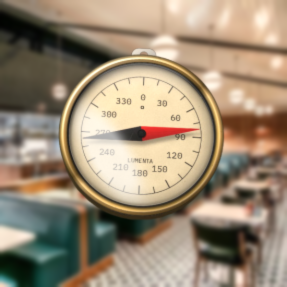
82.5 °
